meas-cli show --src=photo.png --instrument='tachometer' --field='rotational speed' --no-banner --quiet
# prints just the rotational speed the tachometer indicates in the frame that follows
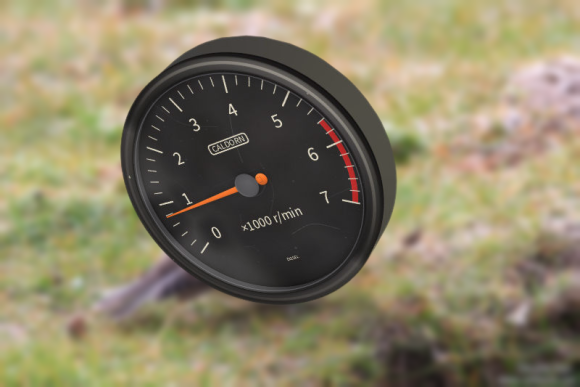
800 rpm
